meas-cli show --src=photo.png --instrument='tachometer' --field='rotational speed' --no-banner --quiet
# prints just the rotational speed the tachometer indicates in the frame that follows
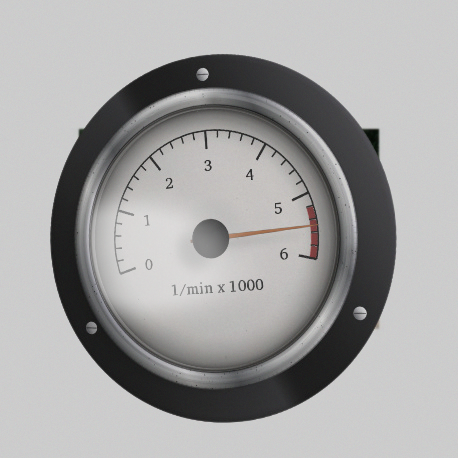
5500 rpm
